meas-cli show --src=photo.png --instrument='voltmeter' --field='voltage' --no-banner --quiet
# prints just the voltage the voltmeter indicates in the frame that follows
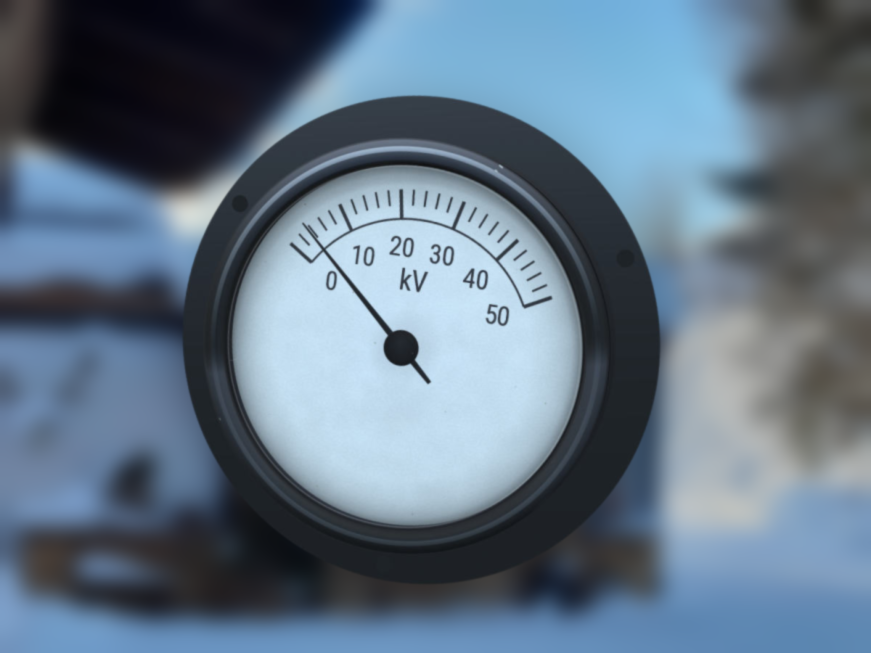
4 kV
